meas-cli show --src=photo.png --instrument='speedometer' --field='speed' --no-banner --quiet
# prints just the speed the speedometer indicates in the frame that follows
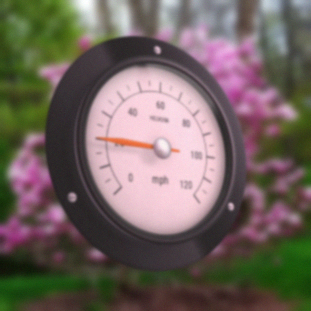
20 mph
